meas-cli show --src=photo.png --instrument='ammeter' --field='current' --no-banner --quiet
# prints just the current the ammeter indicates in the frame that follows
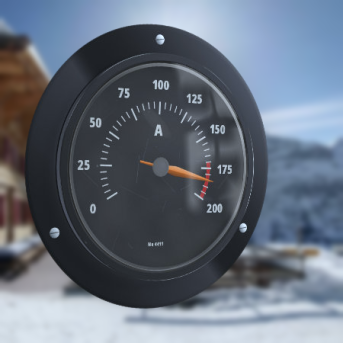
185 A
